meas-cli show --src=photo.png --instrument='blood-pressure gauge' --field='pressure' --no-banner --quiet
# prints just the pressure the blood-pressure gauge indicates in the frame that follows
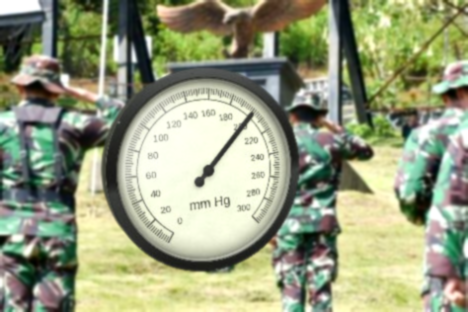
200 mmHg
